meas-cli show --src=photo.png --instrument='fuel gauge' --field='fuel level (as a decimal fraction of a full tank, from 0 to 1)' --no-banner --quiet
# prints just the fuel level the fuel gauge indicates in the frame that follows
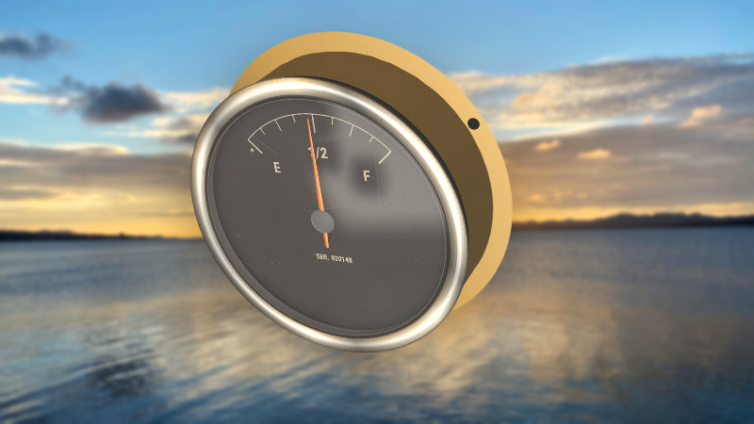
0.5
